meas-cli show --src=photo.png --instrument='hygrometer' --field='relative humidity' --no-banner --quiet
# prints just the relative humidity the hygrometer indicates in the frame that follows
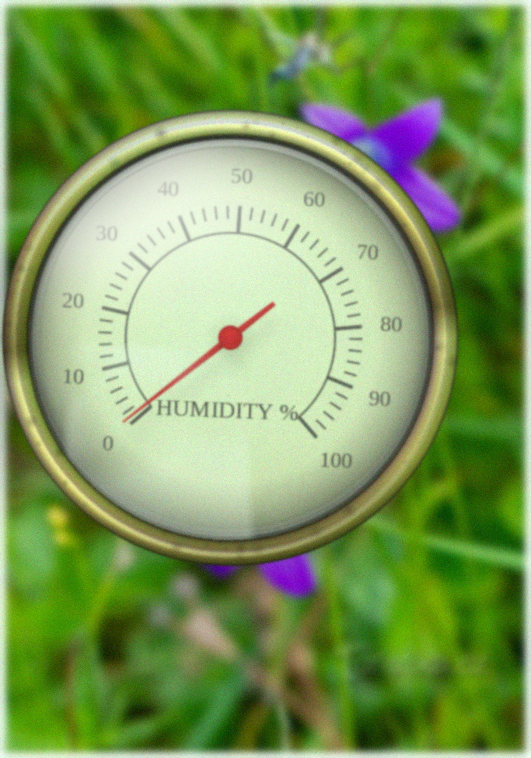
1 %
